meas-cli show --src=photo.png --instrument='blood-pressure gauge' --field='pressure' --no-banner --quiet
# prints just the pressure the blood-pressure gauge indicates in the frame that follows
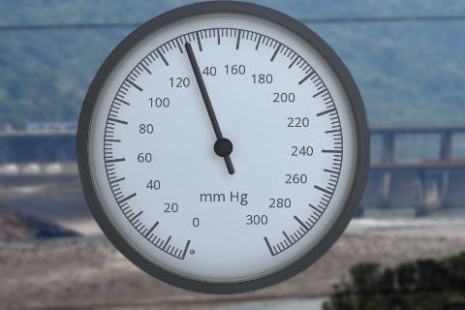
134 mmHg
